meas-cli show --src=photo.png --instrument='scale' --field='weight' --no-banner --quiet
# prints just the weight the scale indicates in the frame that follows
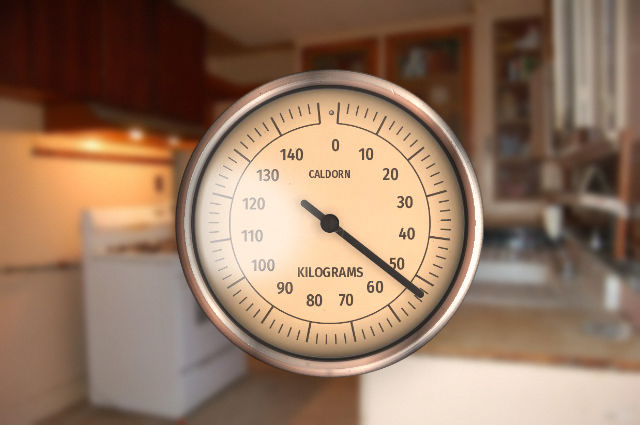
53 kg
